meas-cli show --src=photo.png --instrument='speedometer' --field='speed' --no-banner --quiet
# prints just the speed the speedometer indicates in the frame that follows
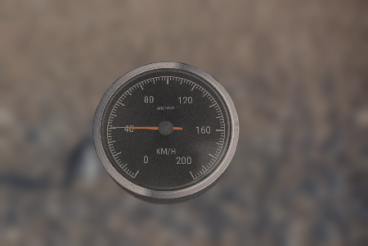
40 km/h
